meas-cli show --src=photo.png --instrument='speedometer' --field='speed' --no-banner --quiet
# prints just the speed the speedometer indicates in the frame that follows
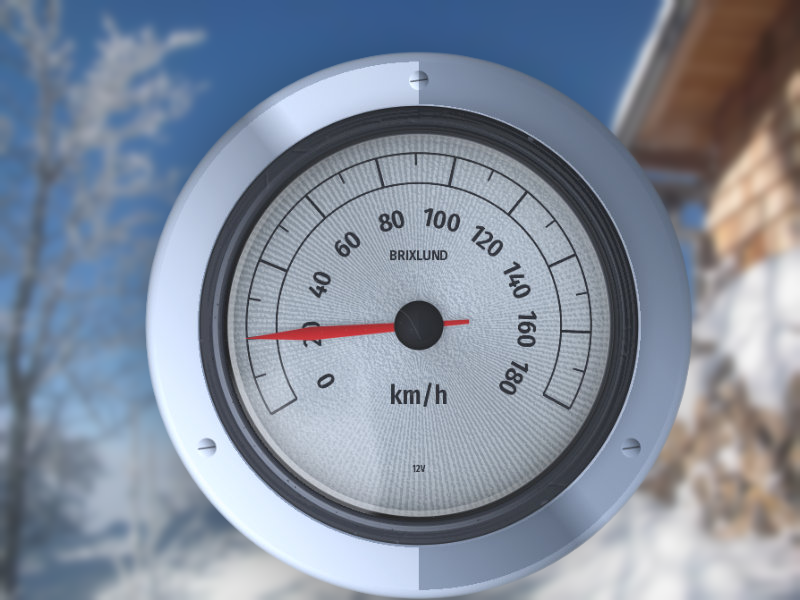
20 km/h
